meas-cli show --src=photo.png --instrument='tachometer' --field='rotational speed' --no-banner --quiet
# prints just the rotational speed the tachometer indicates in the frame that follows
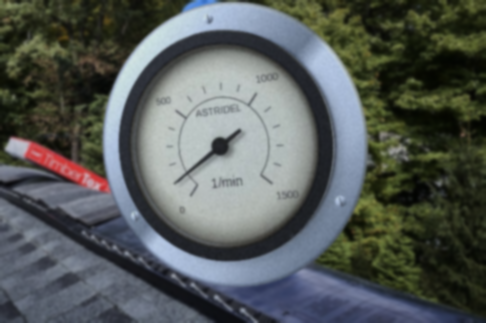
100 rpm
